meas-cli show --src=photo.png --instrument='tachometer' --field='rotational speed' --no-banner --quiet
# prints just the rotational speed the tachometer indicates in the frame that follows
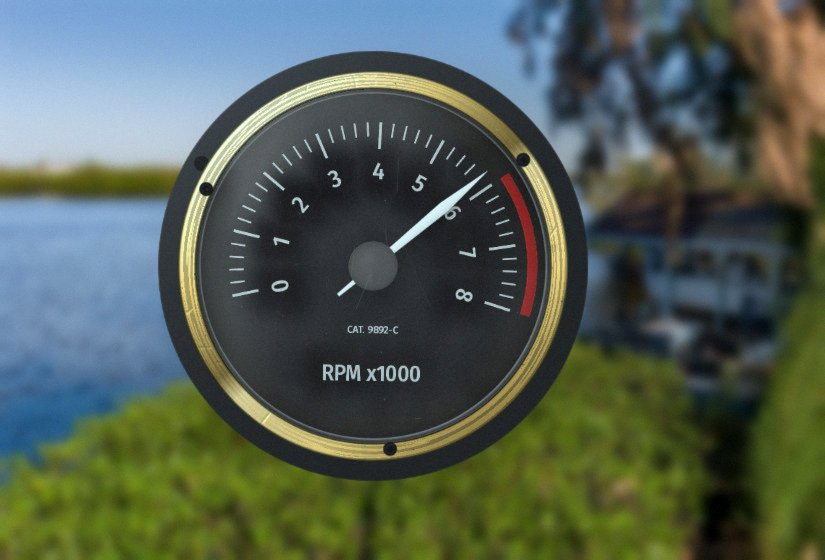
5800 rpm
